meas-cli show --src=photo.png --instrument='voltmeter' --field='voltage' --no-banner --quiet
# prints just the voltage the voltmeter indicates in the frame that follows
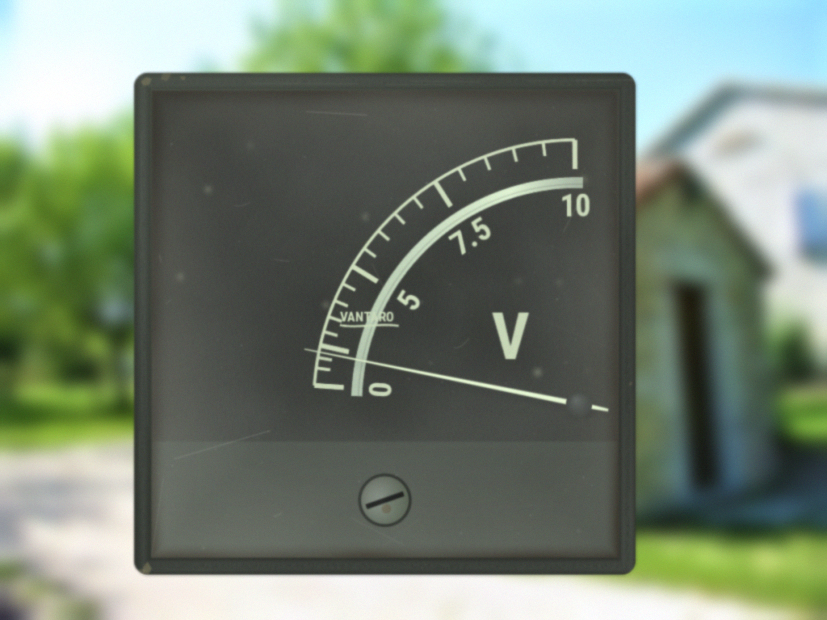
2.25 V
